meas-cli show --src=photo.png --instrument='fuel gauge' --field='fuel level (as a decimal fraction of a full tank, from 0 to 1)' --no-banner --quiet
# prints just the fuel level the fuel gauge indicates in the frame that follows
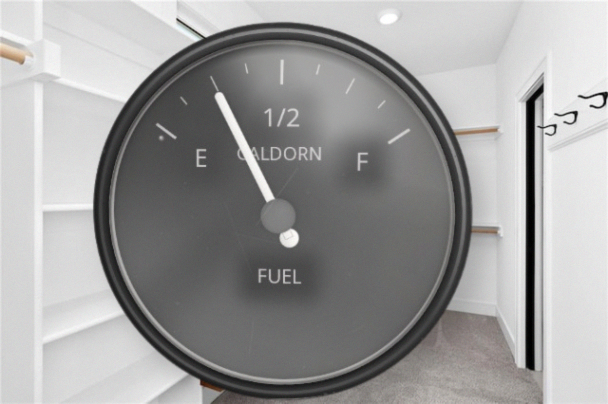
0.25
